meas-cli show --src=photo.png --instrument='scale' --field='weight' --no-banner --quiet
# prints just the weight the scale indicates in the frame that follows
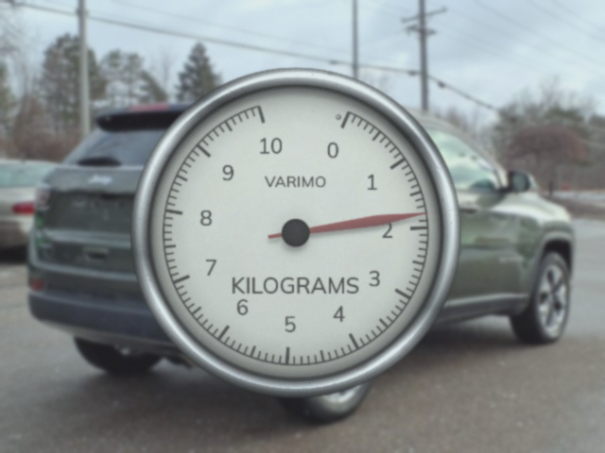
1.8 kg
